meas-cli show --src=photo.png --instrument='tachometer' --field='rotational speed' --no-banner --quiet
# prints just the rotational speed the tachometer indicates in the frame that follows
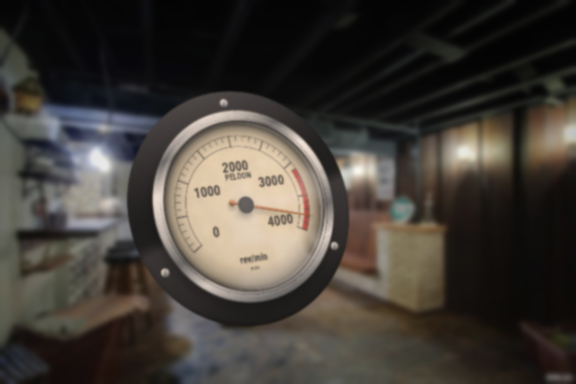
3800 rpm
